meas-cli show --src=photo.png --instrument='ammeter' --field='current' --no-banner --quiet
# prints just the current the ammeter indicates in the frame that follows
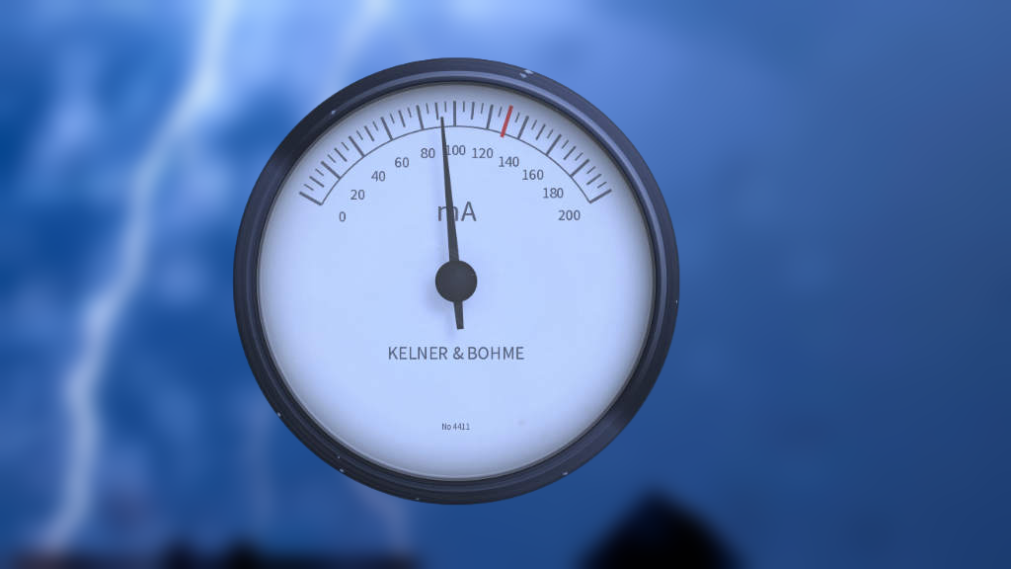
92.5 mA
